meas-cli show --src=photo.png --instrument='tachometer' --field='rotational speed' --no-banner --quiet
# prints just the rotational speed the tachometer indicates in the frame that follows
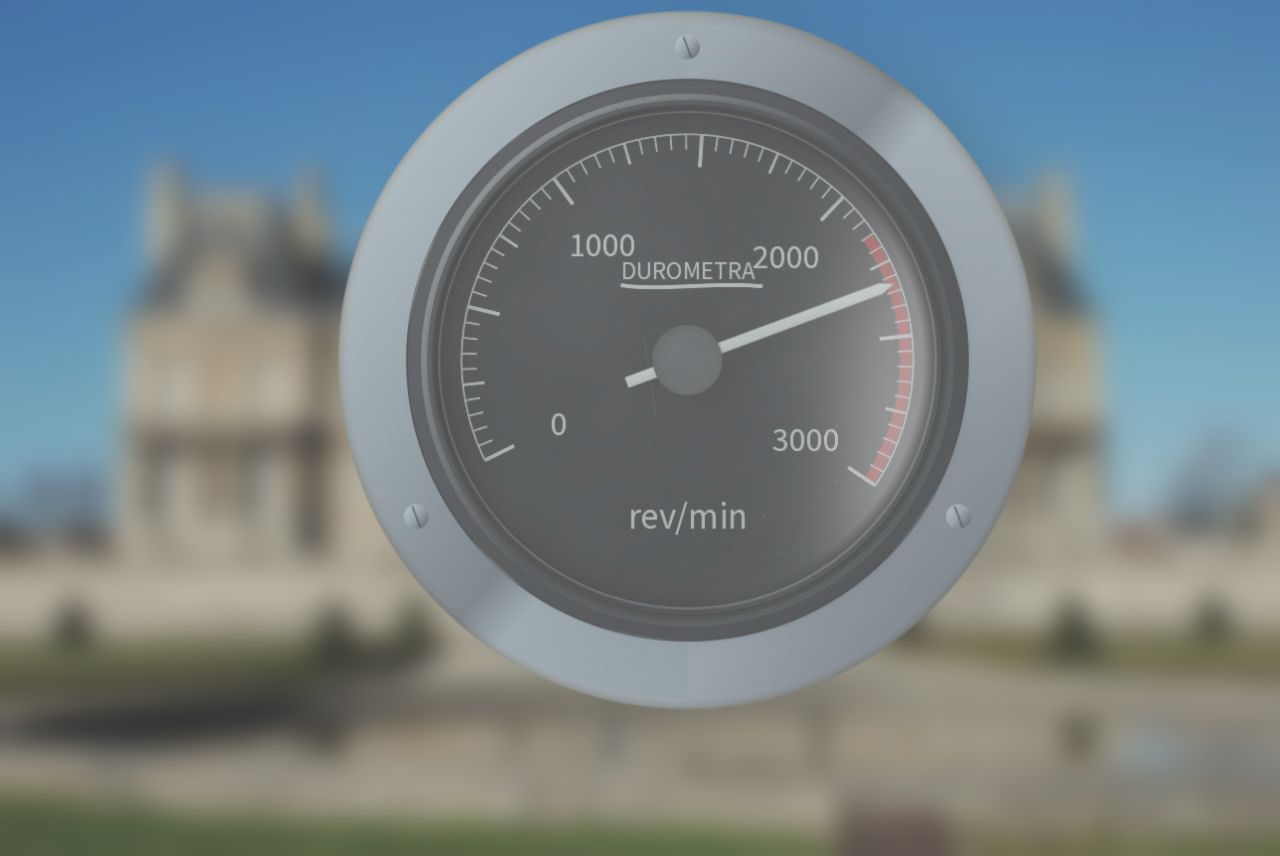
2325 rpm
